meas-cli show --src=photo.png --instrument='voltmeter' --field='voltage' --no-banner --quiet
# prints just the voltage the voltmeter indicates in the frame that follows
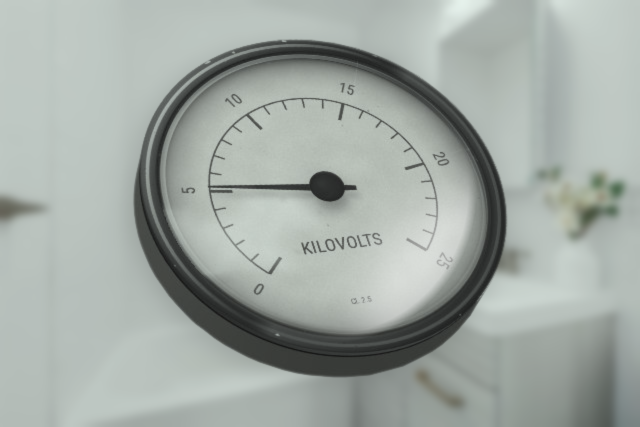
5 kV
